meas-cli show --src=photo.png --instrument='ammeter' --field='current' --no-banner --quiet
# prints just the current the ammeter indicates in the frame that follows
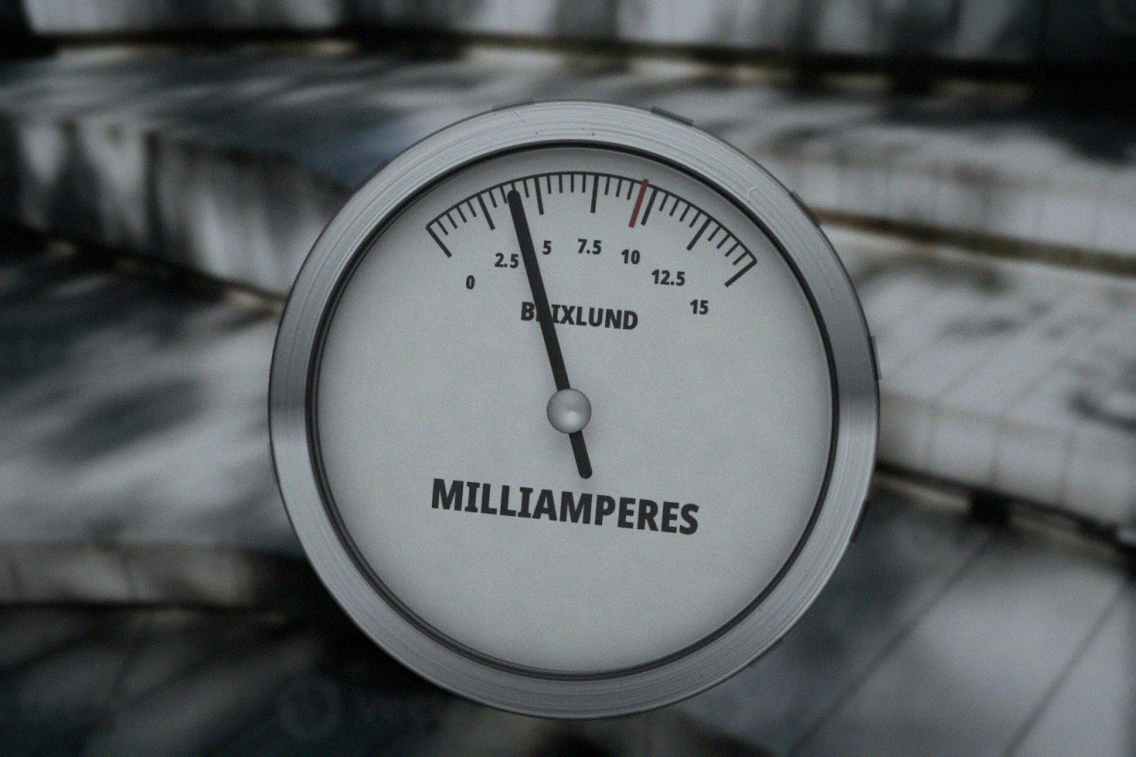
4 mA
